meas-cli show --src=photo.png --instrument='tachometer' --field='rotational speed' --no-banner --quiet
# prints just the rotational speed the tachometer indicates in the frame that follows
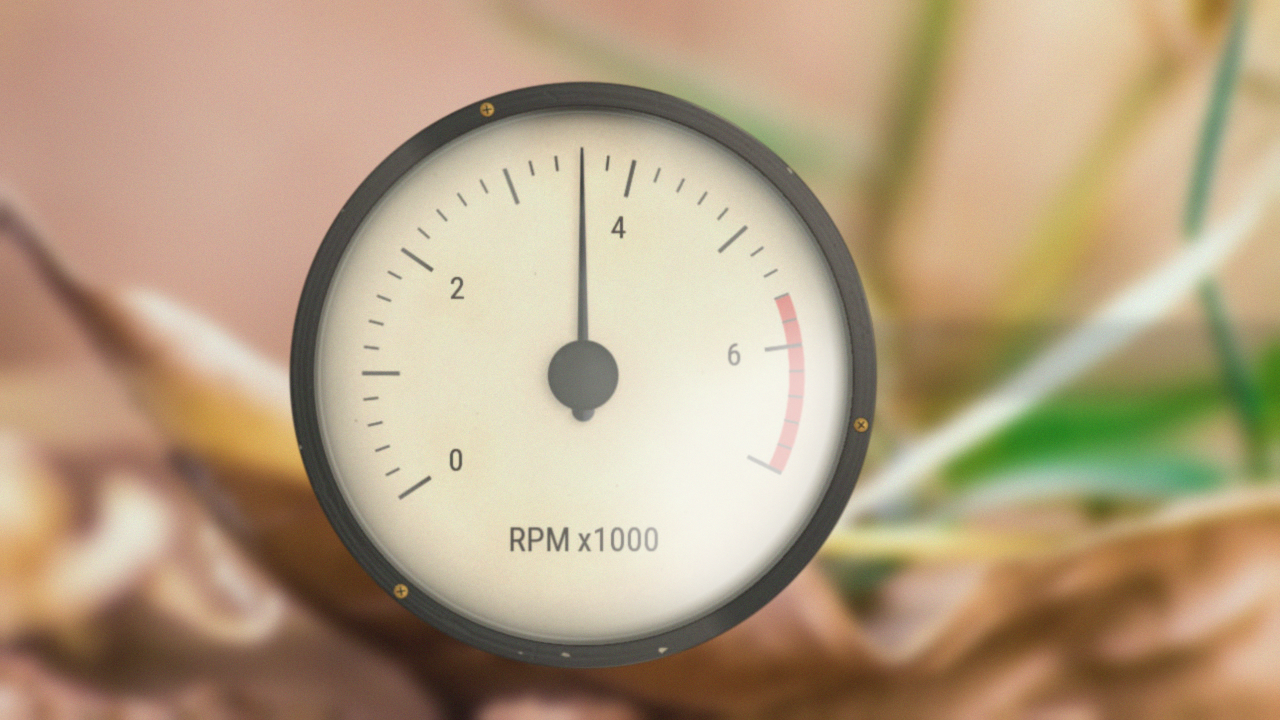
3600 rpm
